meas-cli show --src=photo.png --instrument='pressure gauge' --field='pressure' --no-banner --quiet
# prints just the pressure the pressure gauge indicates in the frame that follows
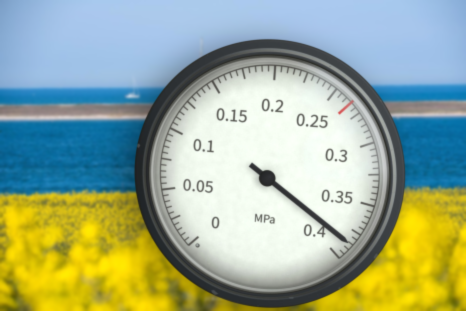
0.385 MPa
